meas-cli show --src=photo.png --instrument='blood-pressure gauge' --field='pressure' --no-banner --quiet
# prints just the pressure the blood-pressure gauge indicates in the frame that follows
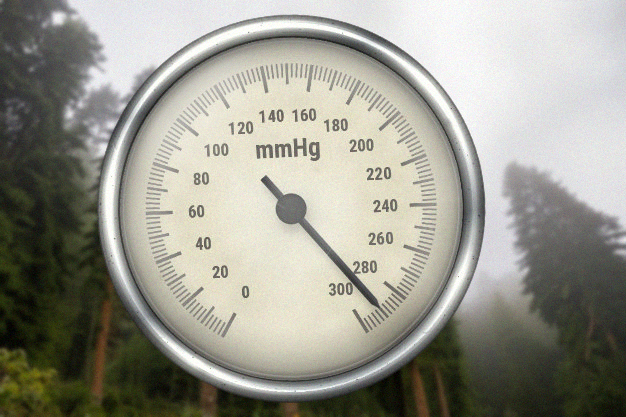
290 mmHg
